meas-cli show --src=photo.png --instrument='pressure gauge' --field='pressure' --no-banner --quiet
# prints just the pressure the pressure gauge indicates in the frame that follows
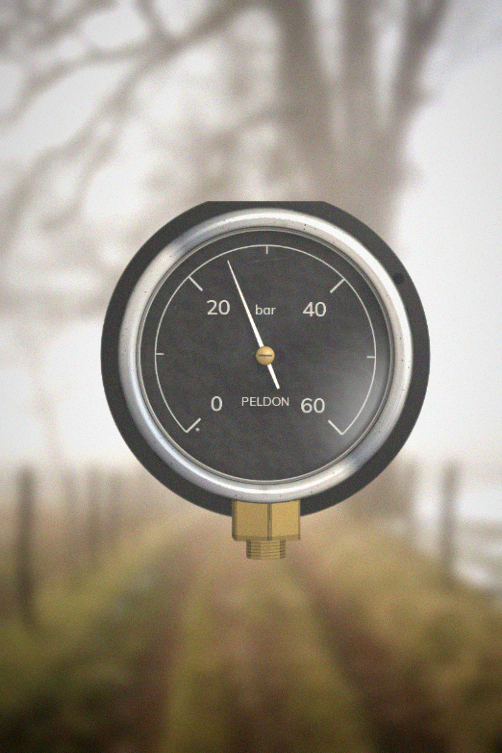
25 bar
